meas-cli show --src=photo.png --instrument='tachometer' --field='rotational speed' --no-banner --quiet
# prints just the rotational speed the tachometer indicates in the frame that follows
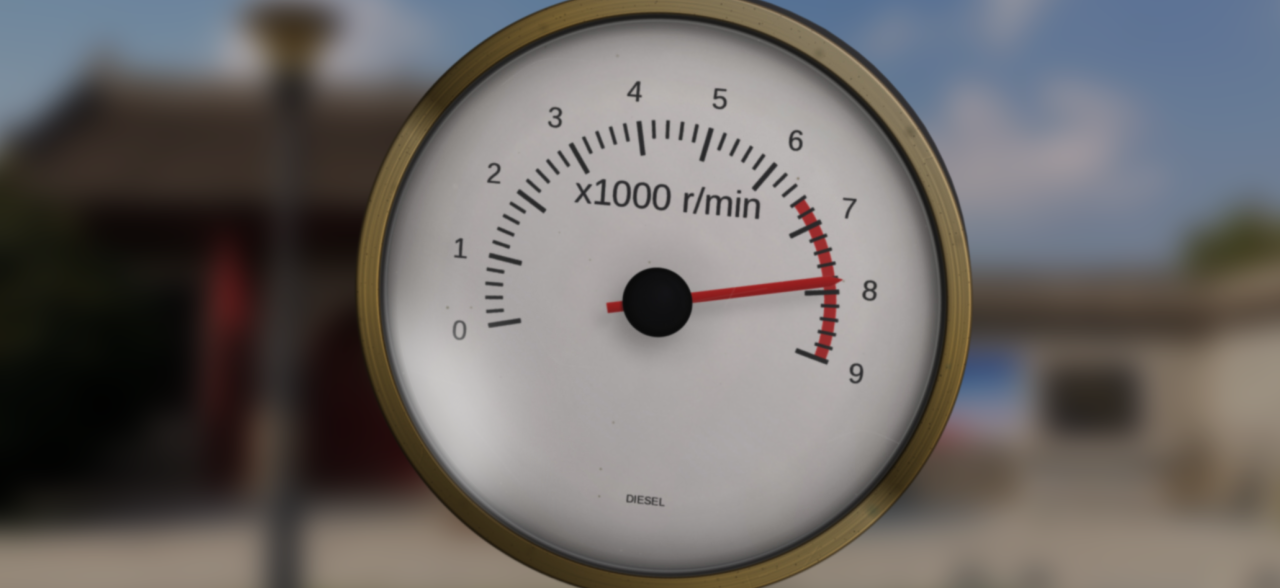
7800 rpm
